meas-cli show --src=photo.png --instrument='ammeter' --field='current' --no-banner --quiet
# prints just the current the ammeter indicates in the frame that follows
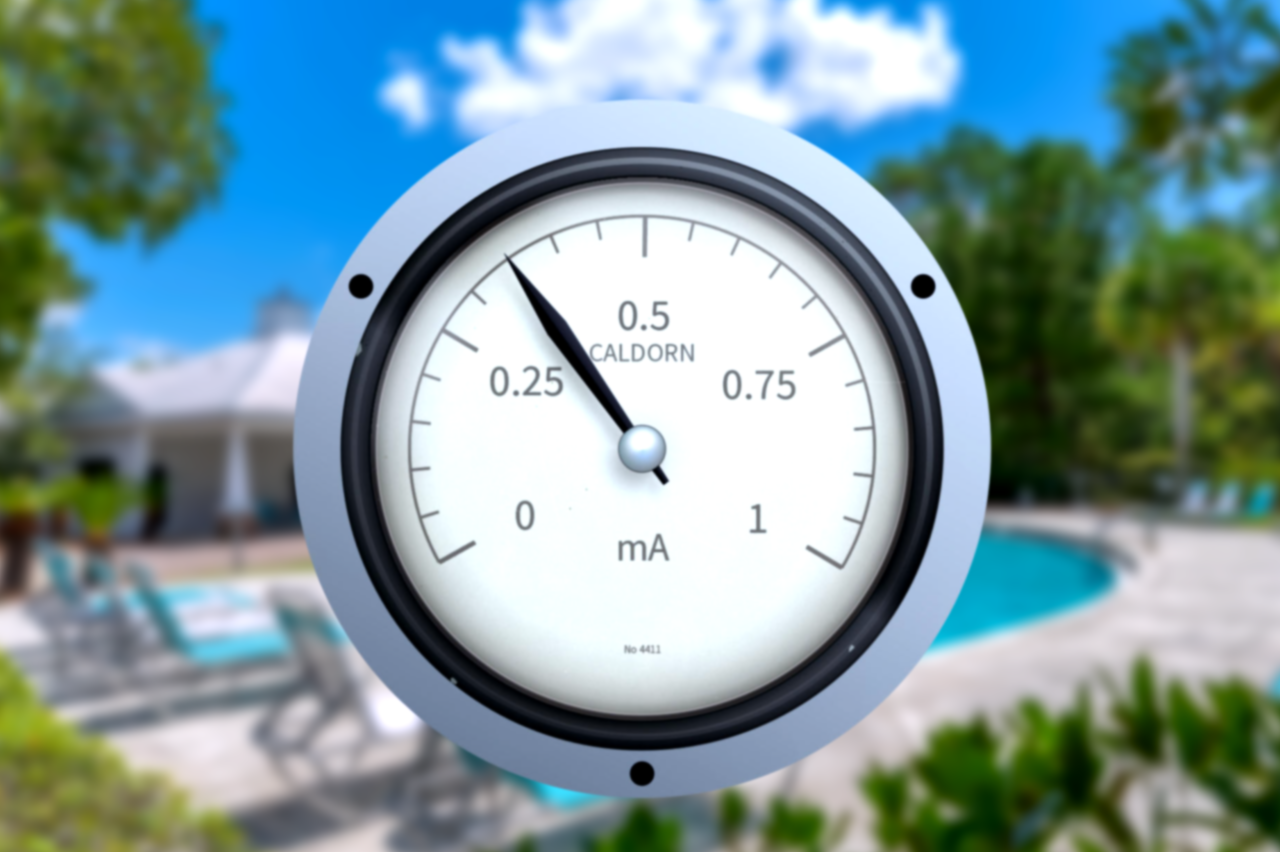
0.35 mA
